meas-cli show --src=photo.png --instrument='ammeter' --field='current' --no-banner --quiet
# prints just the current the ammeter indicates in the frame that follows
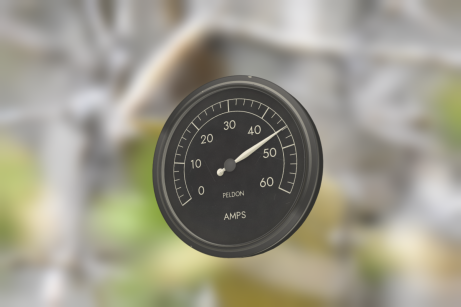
46 A
